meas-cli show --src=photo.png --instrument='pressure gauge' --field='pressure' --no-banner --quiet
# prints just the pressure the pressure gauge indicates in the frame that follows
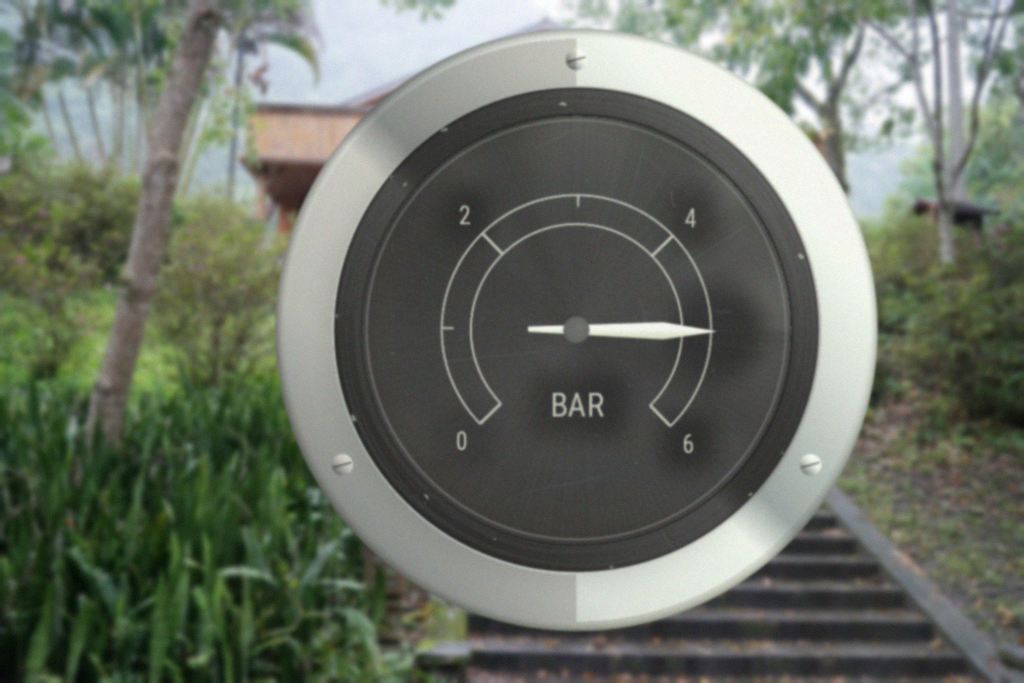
5 bar
